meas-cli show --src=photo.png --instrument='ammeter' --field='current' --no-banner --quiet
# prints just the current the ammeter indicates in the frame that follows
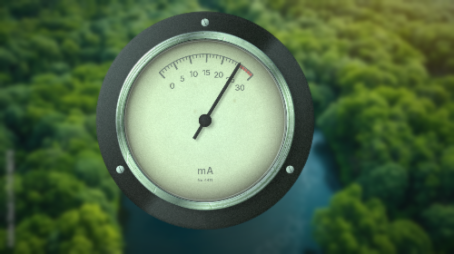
25 mA
